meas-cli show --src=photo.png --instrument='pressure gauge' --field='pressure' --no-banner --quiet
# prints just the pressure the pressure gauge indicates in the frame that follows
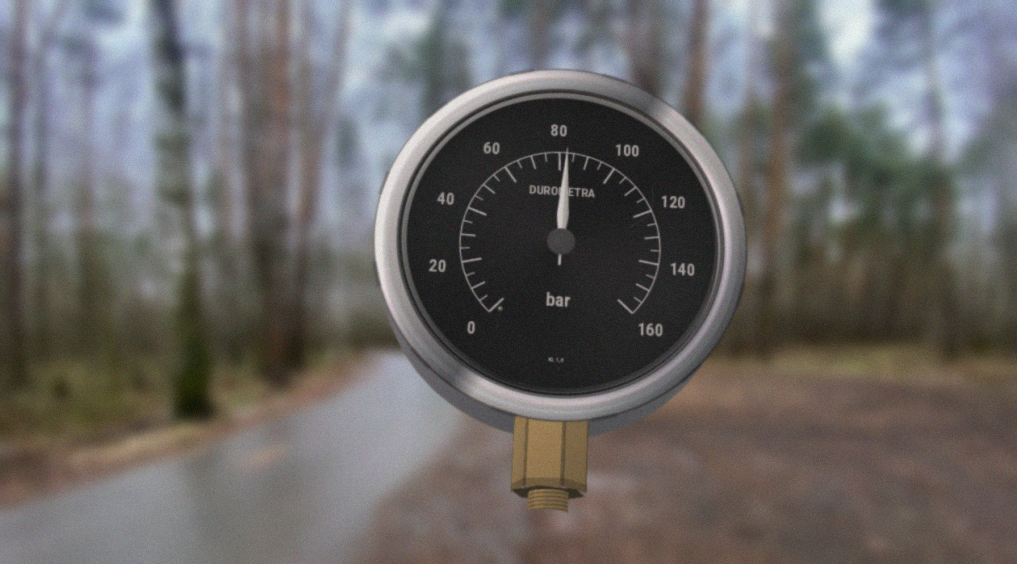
82.5 bar
